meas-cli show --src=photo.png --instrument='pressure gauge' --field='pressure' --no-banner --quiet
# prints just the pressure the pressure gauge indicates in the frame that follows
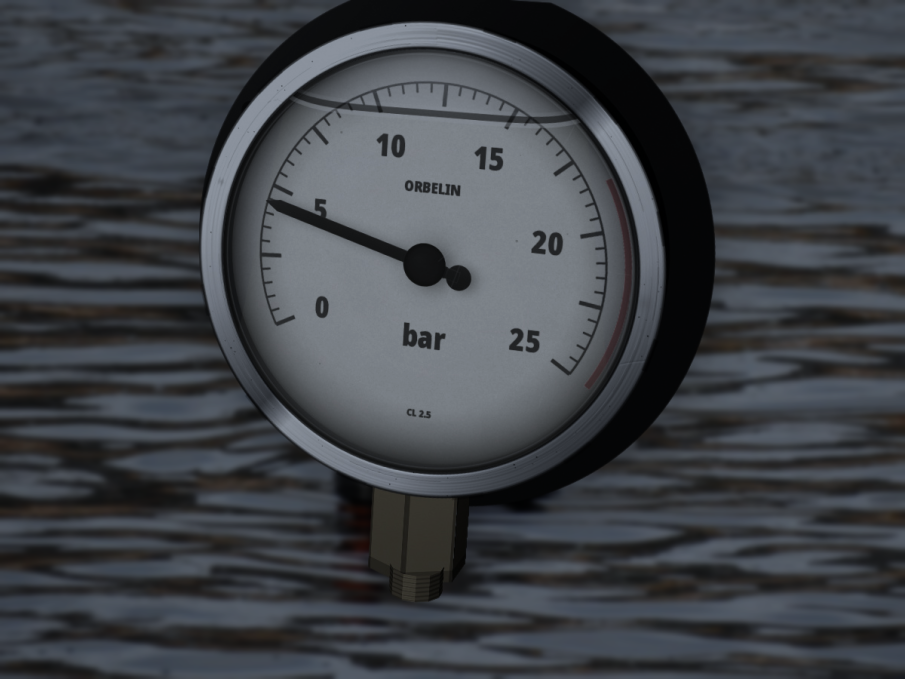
4.5 bar
